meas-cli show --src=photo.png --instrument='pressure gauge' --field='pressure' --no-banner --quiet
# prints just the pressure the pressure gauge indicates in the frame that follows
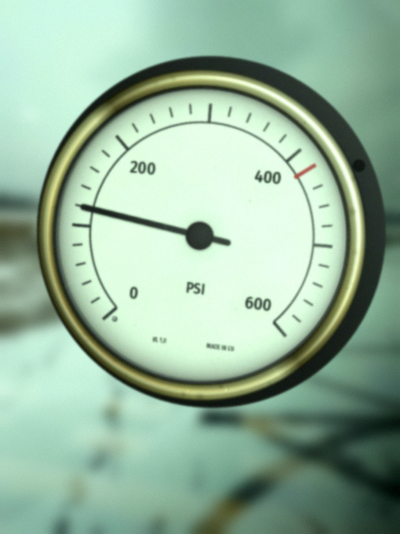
120 psi
